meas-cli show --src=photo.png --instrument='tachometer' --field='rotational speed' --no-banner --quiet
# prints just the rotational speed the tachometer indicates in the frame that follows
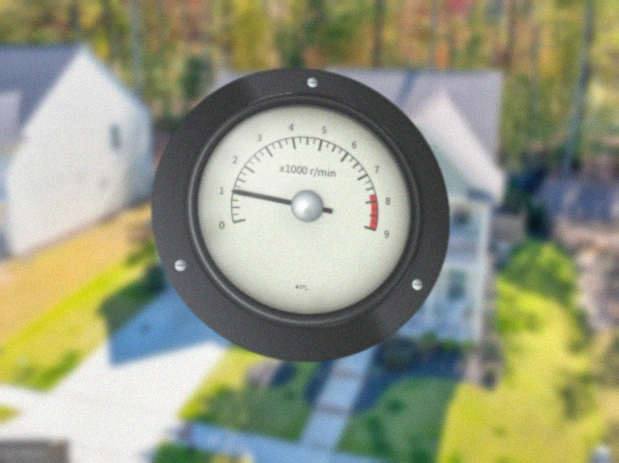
1000 rpm
